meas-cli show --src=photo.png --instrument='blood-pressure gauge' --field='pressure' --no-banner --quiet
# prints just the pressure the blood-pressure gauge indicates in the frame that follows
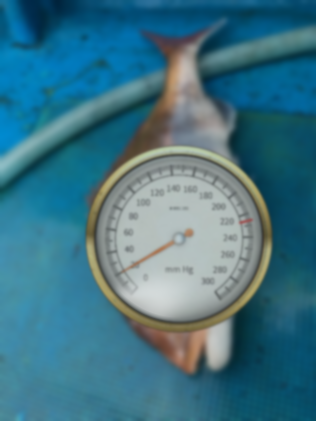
20 mmHg
